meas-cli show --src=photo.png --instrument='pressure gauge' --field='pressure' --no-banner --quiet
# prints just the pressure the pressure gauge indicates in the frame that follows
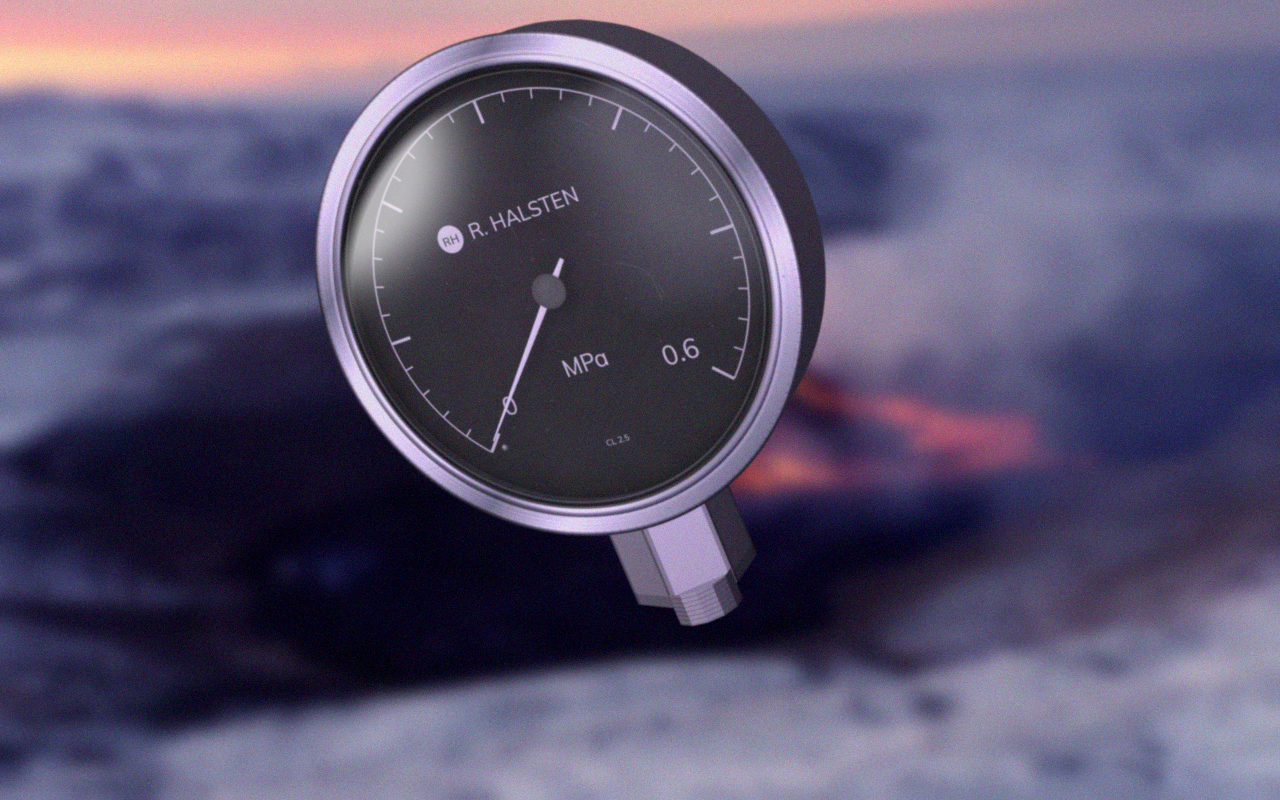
0 MPa
